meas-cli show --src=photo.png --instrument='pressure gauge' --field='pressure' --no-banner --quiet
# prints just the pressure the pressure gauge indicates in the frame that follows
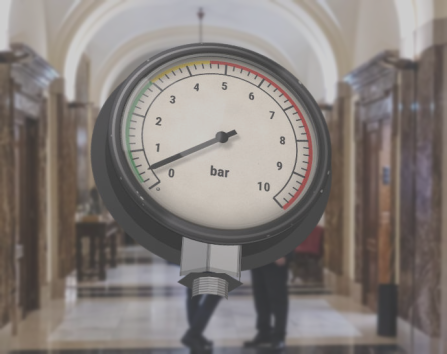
0.4 bar
